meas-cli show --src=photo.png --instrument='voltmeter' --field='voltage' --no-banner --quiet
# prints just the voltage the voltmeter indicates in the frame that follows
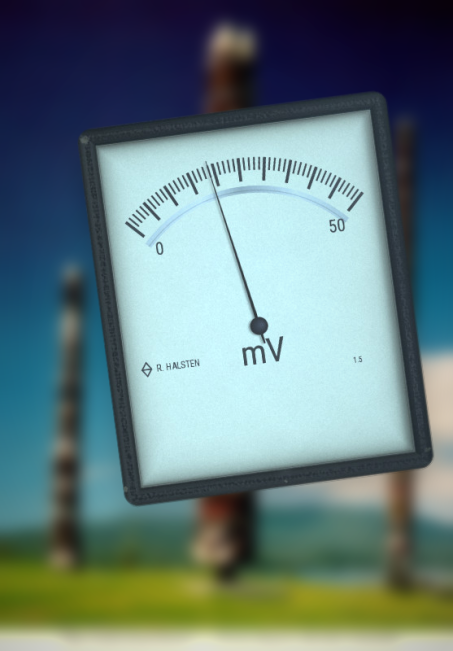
19 mV
